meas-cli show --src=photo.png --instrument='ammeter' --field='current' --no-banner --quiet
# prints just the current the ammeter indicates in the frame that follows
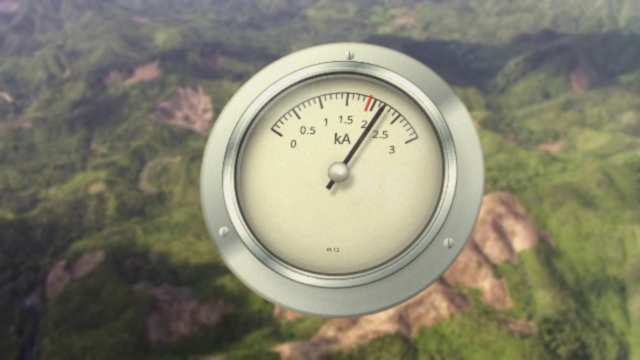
2.2 kA
